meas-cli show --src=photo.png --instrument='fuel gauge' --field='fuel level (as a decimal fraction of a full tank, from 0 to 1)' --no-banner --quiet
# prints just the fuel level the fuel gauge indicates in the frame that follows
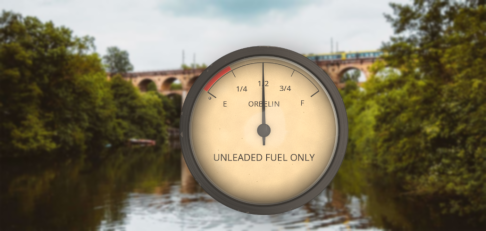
0.5
